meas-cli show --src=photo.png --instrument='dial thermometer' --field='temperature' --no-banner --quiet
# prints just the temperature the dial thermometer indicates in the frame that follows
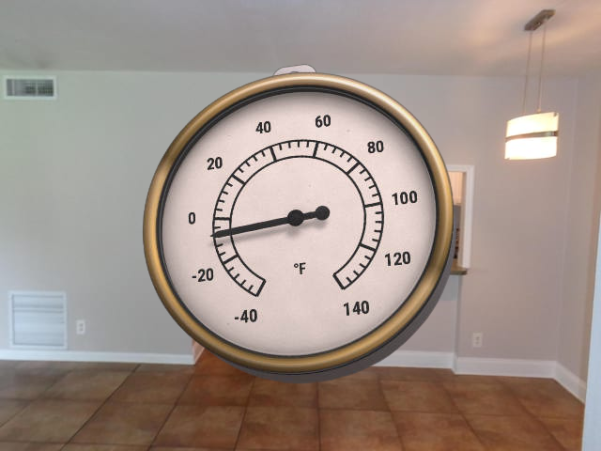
-8 °F
